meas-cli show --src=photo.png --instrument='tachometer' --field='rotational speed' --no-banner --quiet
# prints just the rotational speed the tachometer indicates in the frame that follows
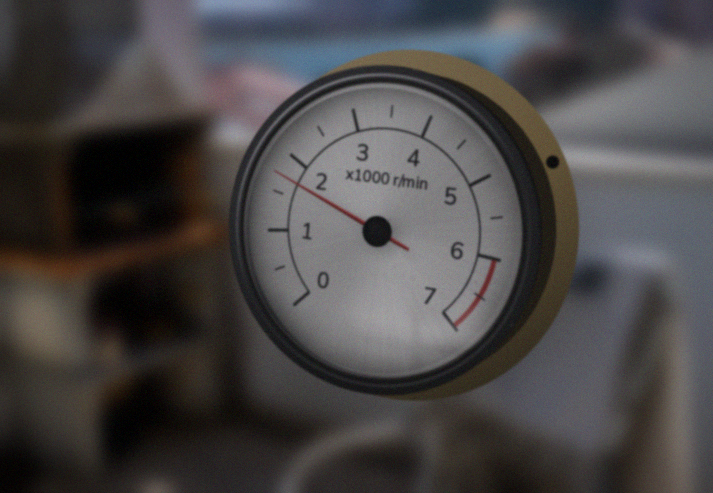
1750 rpm
